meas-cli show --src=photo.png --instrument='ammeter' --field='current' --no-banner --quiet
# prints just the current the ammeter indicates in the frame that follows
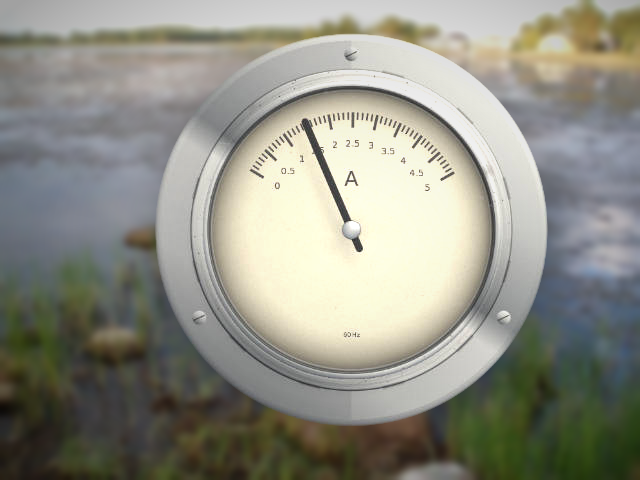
1.5 A
